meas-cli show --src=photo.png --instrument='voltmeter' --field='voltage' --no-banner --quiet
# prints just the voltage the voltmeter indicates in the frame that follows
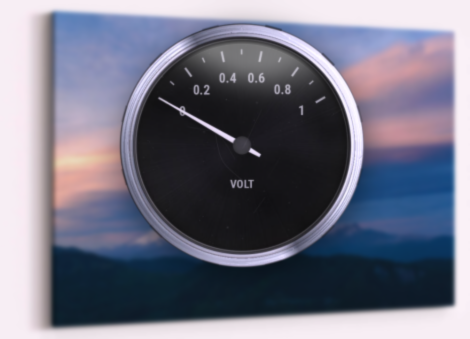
0 V
